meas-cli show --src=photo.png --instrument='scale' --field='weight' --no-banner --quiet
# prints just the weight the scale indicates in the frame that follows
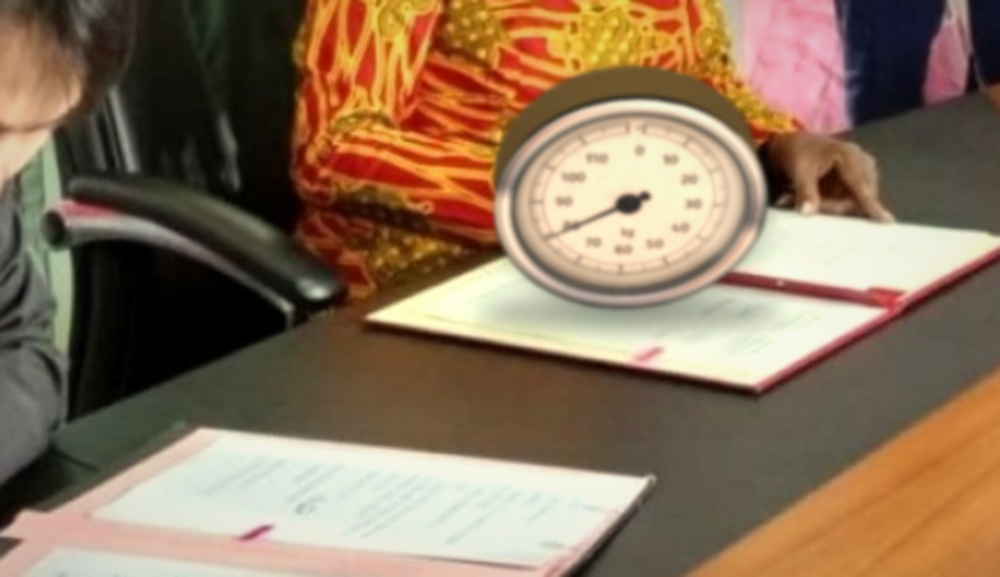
80 kg
